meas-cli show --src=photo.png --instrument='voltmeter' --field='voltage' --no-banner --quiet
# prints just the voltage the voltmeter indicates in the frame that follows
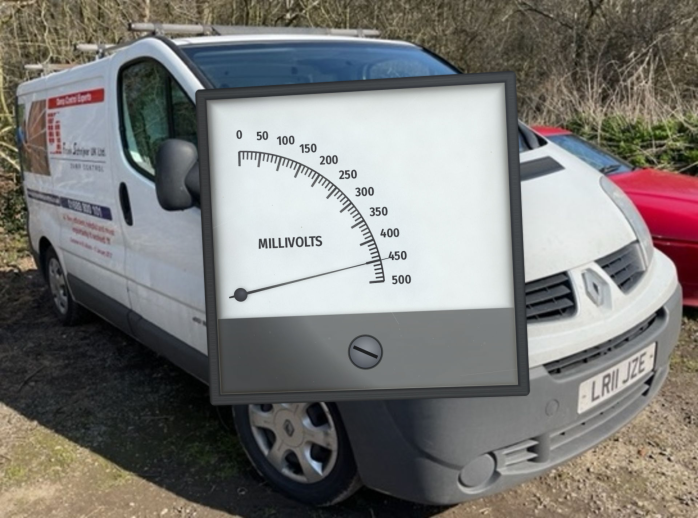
450 mV
